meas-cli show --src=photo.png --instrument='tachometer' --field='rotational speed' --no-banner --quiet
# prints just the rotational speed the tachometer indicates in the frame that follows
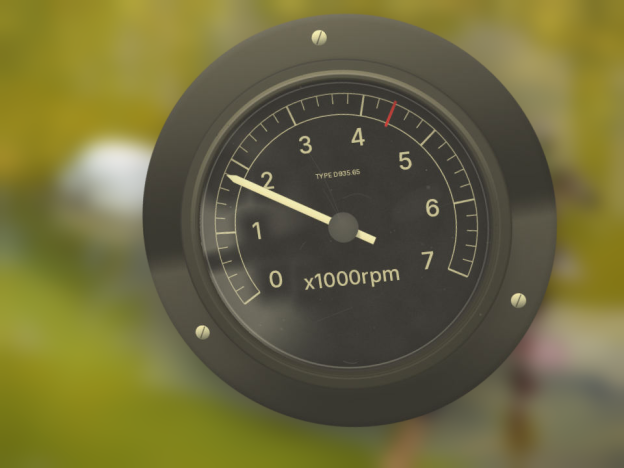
1800 rpm
